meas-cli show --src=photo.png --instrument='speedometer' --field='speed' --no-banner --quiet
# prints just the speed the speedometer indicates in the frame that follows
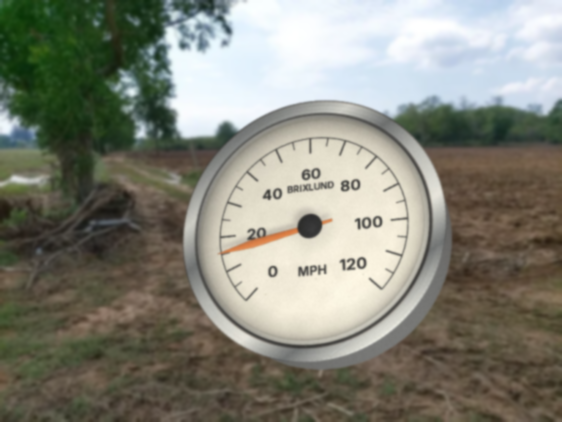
15 mph
